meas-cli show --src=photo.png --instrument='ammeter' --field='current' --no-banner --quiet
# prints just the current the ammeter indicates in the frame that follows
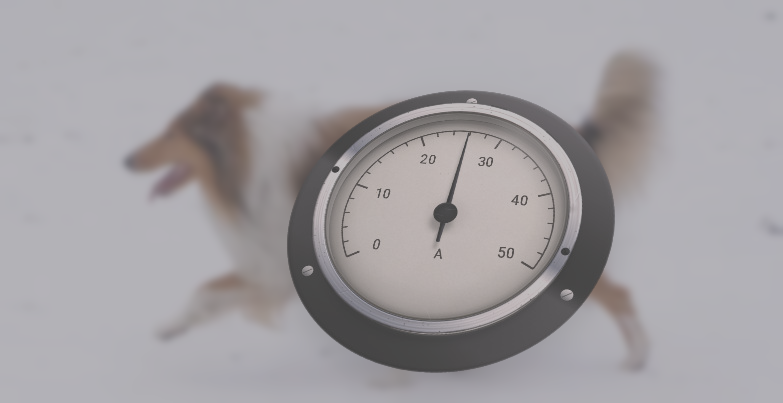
26 A
